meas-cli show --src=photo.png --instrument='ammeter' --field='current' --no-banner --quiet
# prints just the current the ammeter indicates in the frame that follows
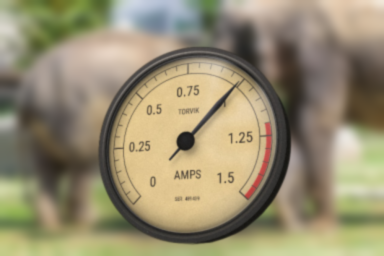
1 A
